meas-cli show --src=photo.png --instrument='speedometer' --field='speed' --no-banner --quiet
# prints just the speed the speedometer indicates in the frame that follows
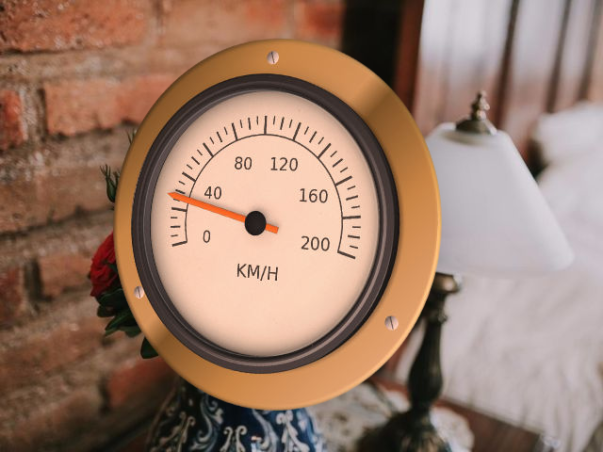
27.5 km/h
